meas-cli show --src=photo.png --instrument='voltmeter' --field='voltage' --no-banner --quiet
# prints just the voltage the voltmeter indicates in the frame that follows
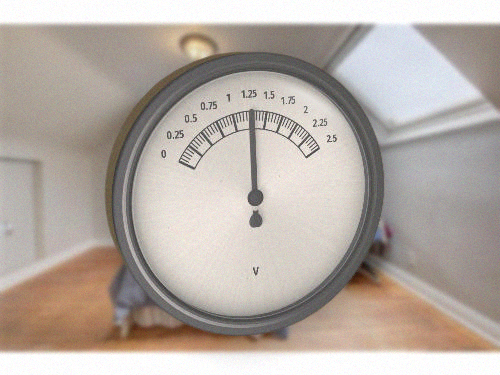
1.25 V
